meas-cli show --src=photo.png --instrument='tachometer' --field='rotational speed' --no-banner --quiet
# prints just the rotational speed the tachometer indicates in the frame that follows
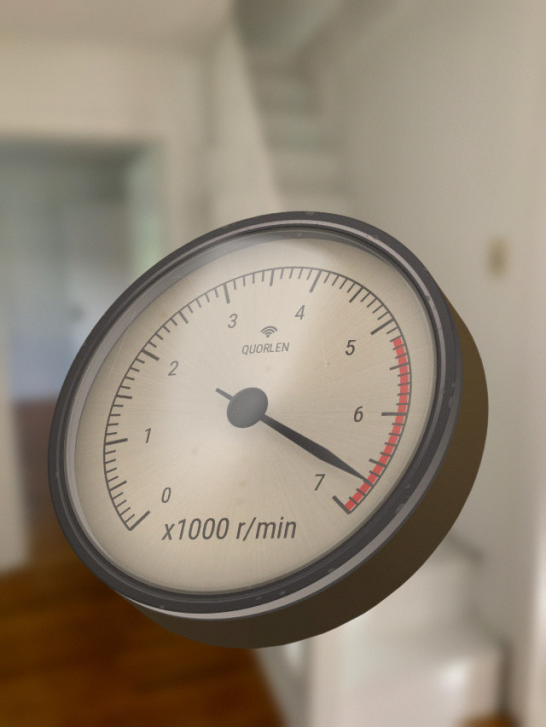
6700 rpm
